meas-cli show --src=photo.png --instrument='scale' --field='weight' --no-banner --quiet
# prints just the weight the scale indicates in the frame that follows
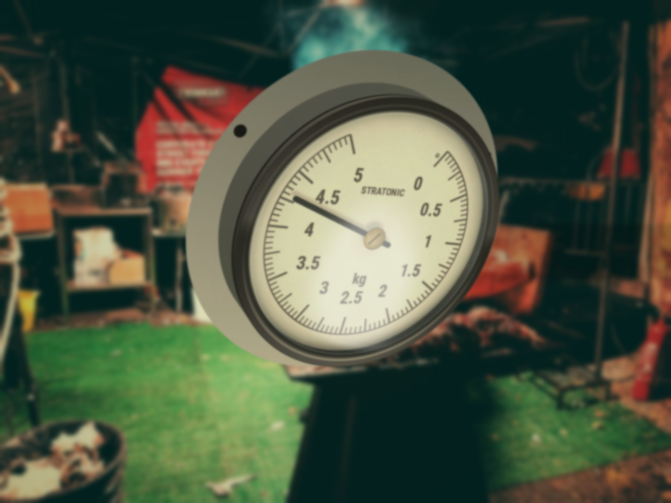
4.3 kg
